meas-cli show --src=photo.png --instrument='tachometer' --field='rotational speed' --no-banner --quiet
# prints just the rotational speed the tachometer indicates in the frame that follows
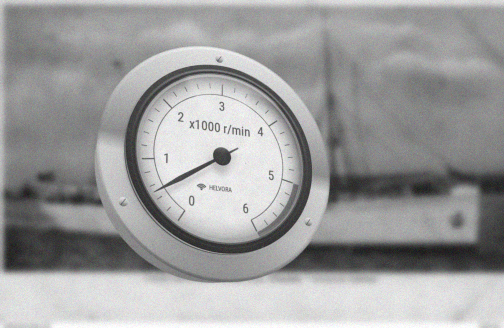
500 rpm
